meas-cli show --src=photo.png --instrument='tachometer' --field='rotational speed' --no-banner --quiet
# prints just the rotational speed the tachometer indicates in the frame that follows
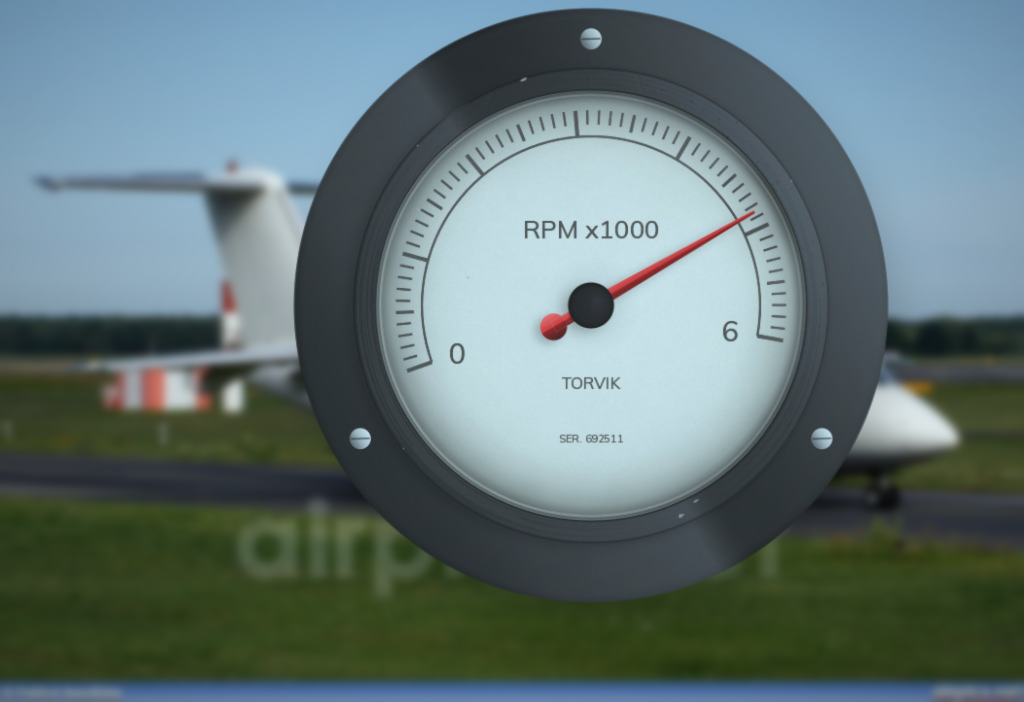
4850 rpm
